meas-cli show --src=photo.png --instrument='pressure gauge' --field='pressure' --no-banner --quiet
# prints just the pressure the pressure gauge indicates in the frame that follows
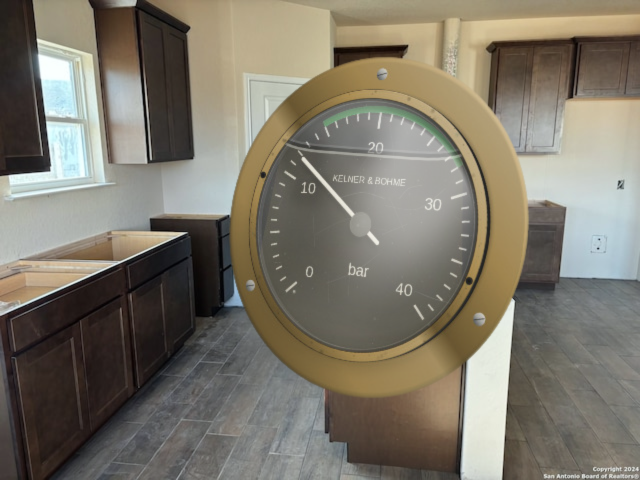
12 bar
